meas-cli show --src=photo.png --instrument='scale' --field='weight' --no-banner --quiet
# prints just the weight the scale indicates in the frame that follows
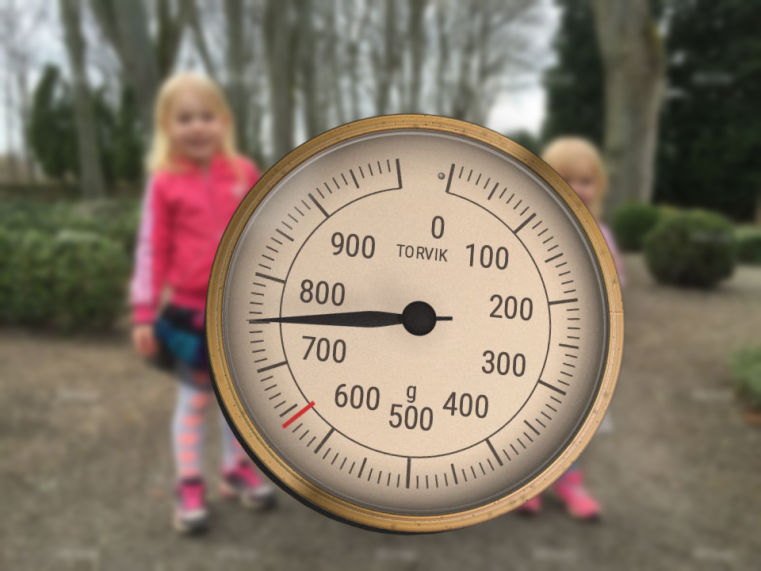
750 g
